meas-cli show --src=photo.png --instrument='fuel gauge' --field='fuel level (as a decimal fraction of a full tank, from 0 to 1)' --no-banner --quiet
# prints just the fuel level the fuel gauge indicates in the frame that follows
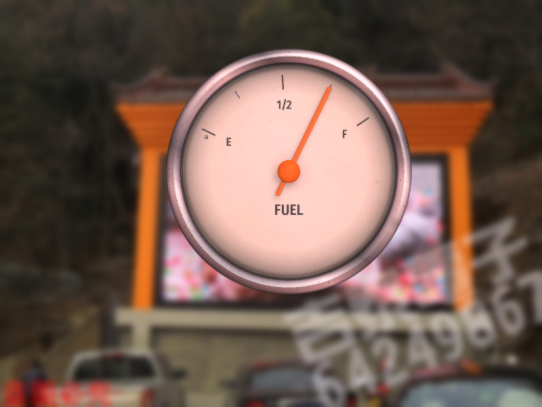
0.75
